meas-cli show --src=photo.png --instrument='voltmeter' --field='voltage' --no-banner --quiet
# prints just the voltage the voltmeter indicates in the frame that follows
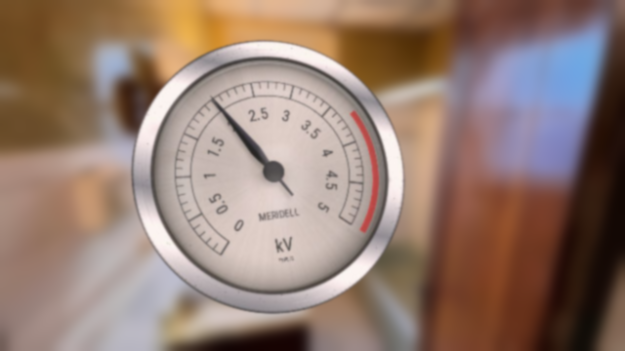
2 kV
